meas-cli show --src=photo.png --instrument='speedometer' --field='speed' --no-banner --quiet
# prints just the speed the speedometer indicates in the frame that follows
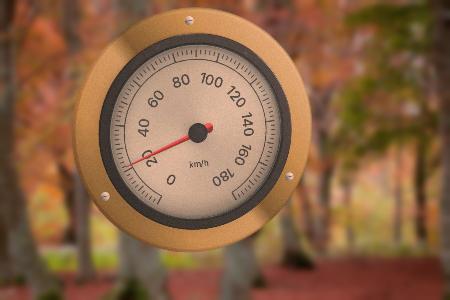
22 km/h
